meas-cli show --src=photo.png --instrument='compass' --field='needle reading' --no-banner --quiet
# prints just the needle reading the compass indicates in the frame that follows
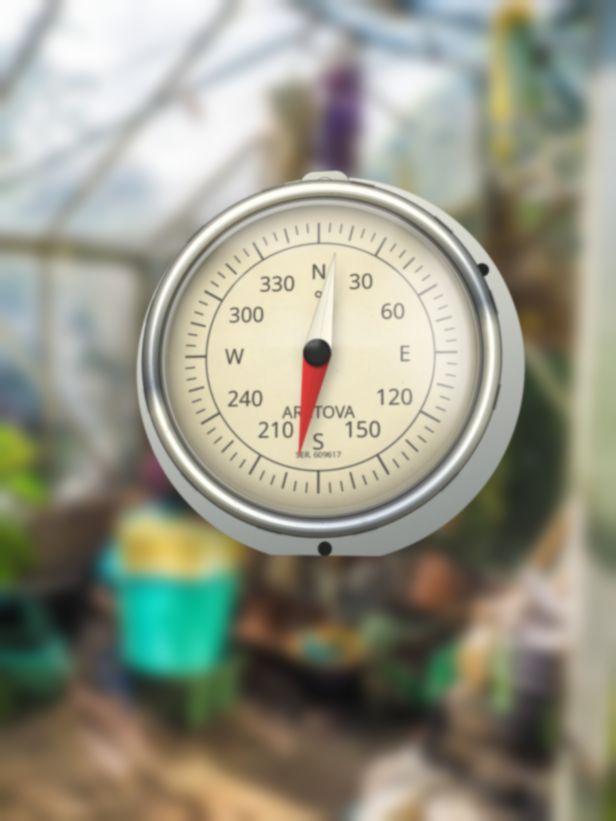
190 °
